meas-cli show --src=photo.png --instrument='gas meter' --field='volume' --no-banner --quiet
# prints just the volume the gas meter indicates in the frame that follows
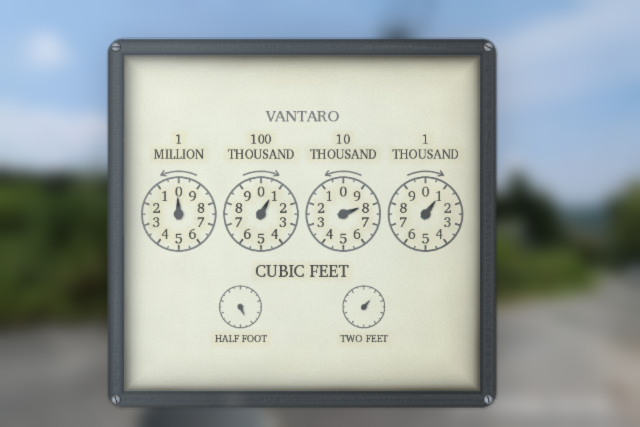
8100 ft³
